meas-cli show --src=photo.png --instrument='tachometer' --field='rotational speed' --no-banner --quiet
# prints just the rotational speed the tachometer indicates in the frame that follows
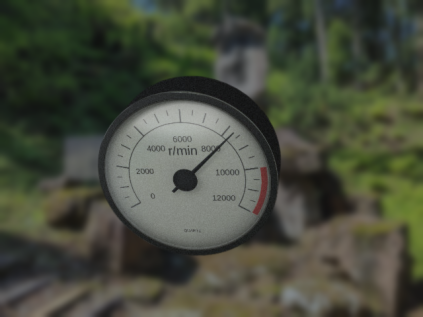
8250 rpm
